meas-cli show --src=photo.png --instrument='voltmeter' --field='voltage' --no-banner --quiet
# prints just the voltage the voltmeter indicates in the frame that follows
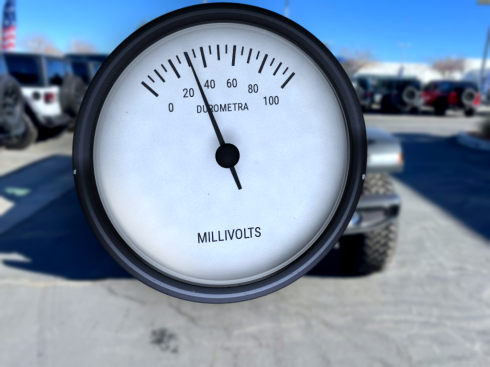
30 mV
